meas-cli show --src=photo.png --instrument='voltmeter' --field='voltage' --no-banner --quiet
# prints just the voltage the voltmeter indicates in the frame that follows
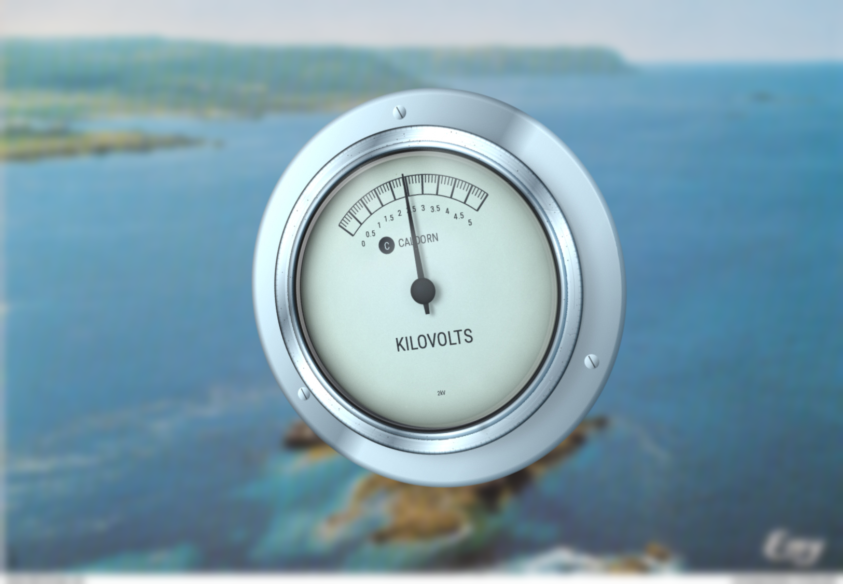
2.5 kV
